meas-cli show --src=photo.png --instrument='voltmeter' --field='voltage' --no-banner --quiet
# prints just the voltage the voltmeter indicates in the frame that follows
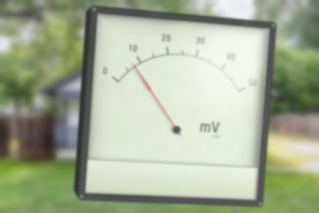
7.5 mV
